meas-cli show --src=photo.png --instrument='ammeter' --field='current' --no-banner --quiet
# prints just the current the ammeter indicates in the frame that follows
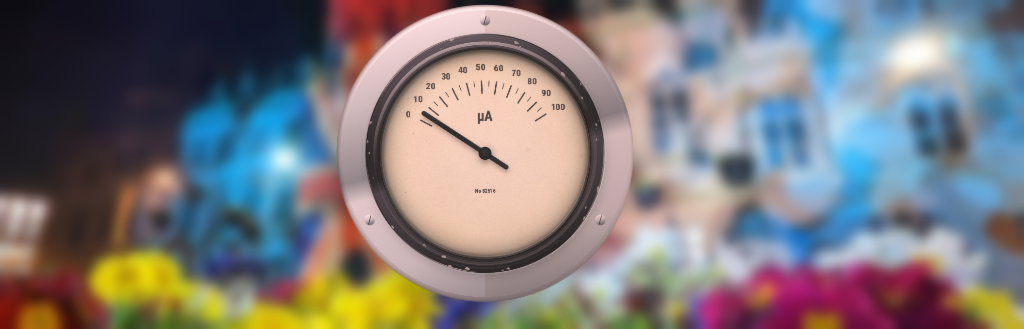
5 µA
